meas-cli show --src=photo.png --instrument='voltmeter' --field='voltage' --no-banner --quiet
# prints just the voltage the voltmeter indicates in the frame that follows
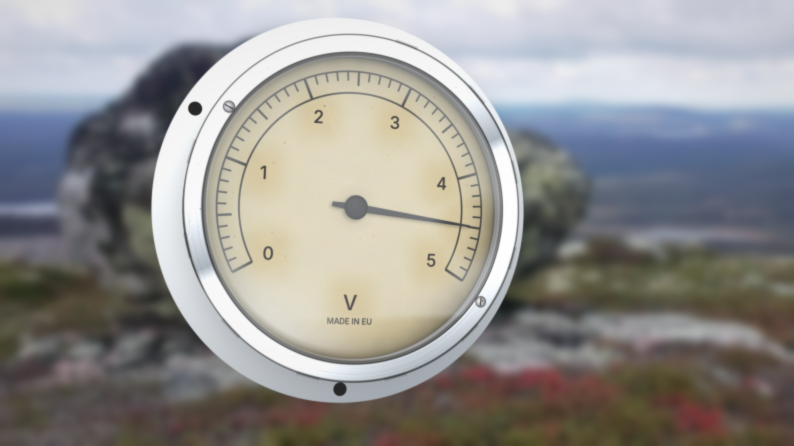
4.5 V
